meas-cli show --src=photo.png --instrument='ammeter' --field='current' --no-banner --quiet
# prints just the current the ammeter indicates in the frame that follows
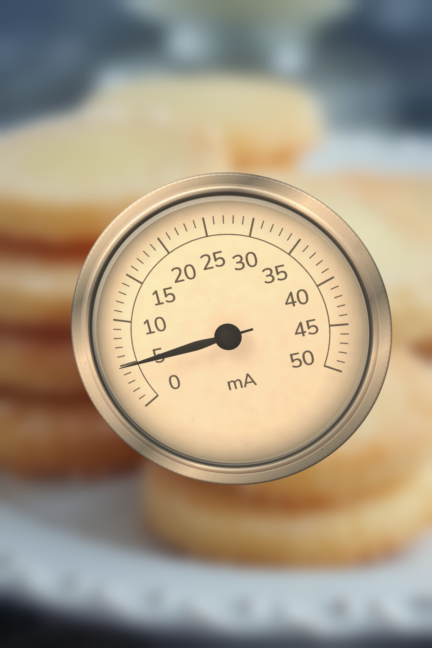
5 mA
